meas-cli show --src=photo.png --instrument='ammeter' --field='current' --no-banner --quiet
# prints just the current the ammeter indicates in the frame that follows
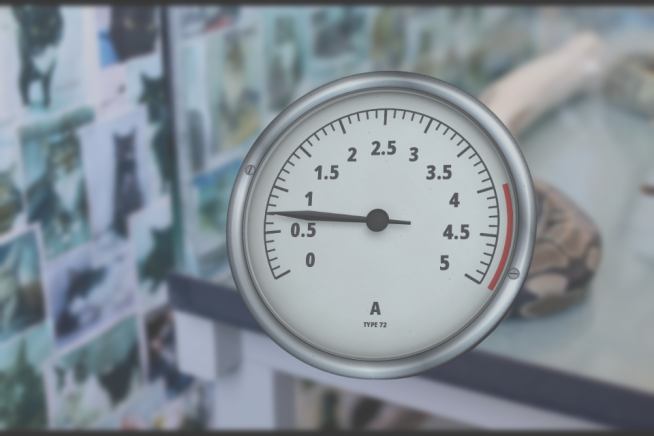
0.7 A
